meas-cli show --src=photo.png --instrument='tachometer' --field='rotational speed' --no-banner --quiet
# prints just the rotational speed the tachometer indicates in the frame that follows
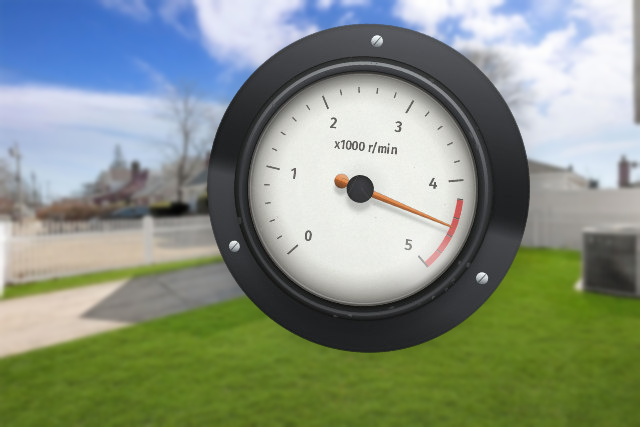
4500 rpm
